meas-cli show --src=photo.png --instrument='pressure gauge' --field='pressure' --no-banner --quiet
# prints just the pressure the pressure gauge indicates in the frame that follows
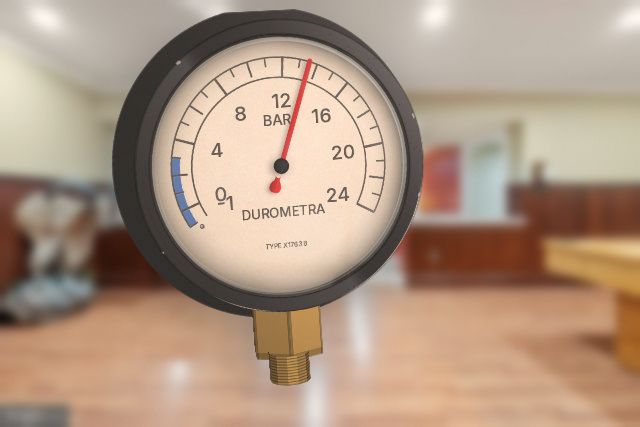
13.5 bar
